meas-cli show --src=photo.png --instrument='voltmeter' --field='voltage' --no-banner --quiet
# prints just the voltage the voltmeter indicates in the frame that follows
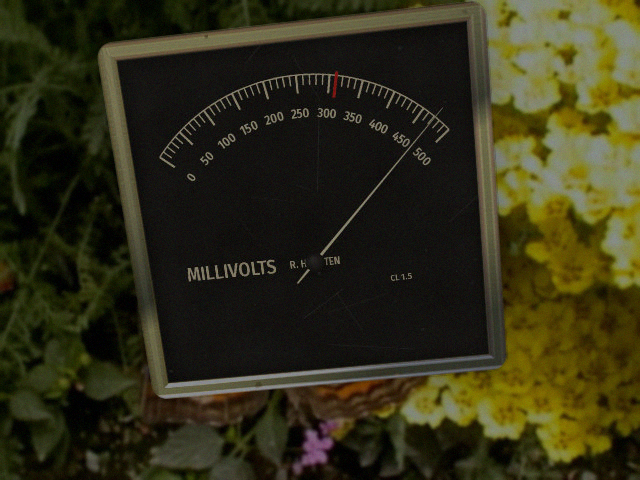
470 mV
